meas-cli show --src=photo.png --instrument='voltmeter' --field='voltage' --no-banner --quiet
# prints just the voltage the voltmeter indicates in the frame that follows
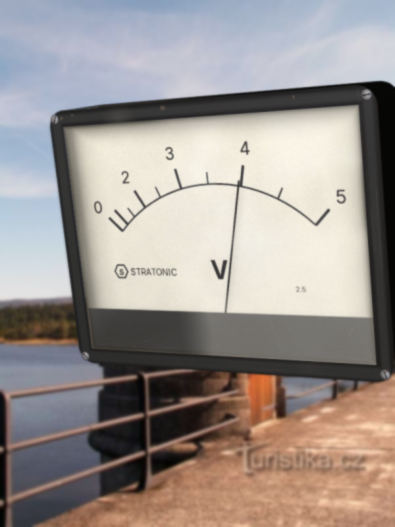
4 V
